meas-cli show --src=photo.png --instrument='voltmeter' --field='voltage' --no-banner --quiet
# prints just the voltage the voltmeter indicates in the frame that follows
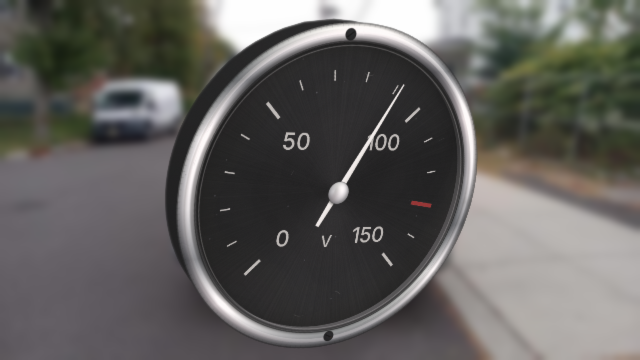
90 V
